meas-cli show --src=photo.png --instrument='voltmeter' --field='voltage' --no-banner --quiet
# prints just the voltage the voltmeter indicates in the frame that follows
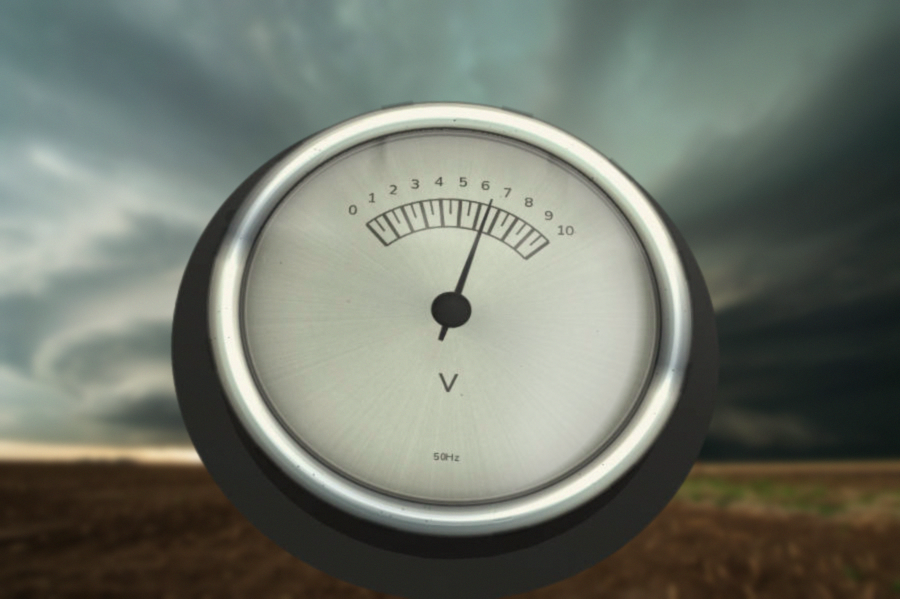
6.5 V
